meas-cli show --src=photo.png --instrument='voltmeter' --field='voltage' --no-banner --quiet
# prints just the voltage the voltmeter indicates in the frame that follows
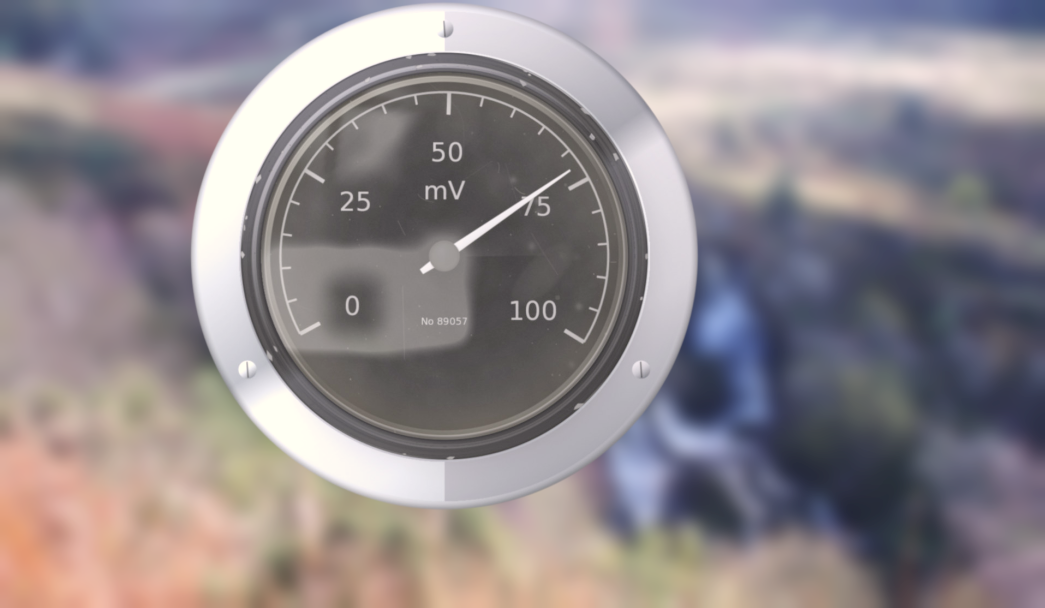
72.5 mV
